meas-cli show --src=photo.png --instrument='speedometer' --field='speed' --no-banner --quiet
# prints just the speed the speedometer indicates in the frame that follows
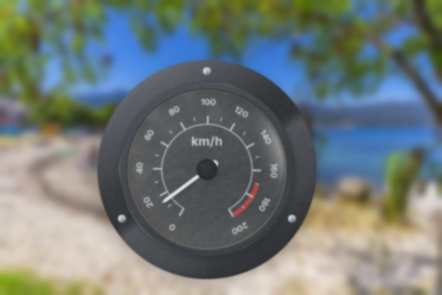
15 km/h
